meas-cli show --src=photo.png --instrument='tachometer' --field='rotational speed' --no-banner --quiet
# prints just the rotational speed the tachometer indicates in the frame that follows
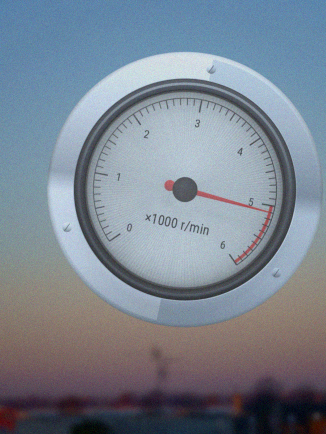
5100 rpm
